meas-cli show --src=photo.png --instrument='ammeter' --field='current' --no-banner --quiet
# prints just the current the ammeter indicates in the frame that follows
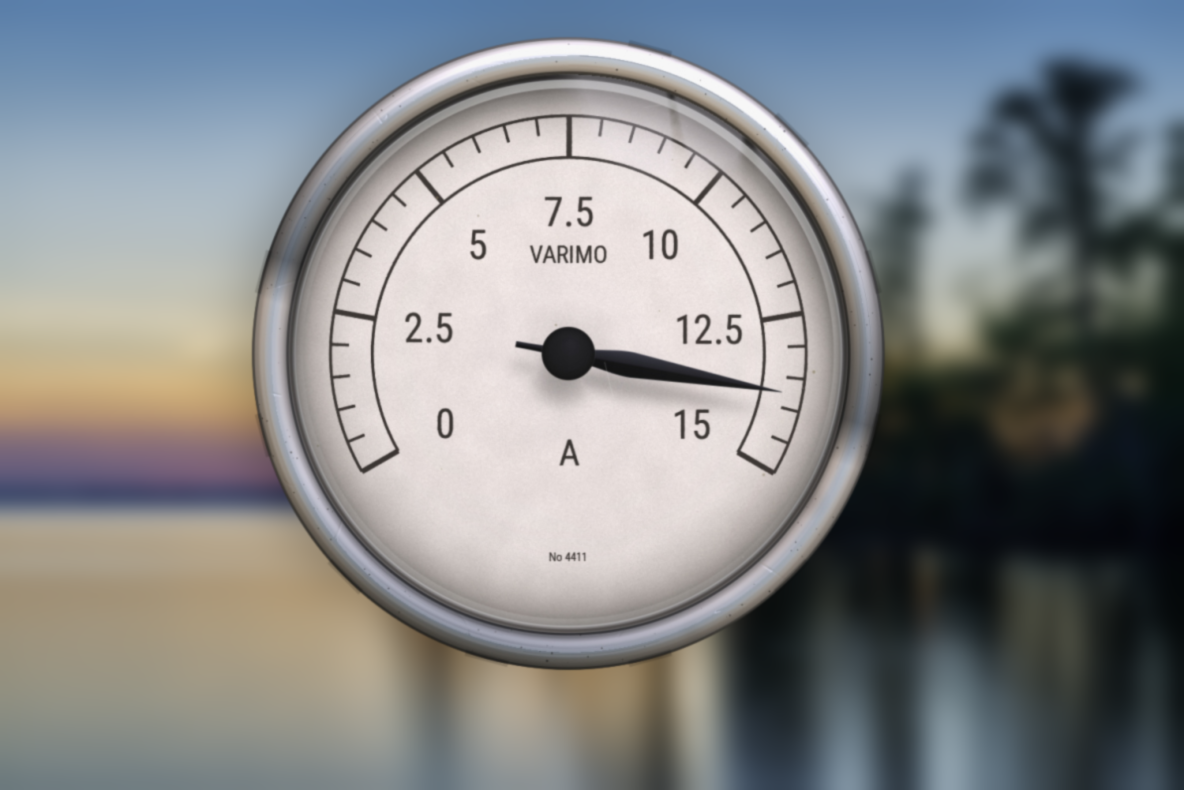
13.75 A
